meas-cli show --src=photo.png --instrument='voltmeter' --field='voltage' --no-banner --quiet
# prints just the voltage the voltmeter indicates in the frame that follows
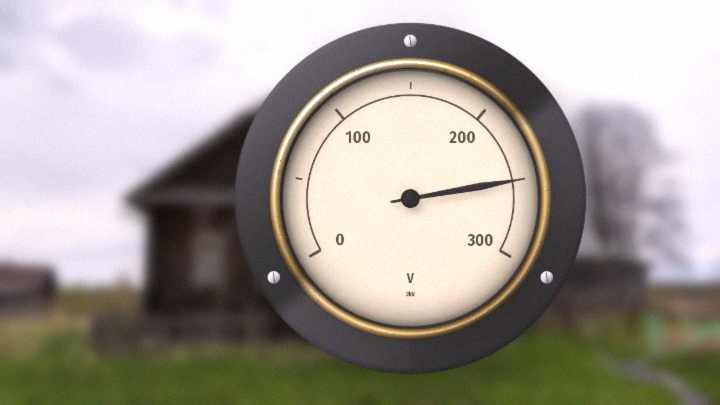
250 V
